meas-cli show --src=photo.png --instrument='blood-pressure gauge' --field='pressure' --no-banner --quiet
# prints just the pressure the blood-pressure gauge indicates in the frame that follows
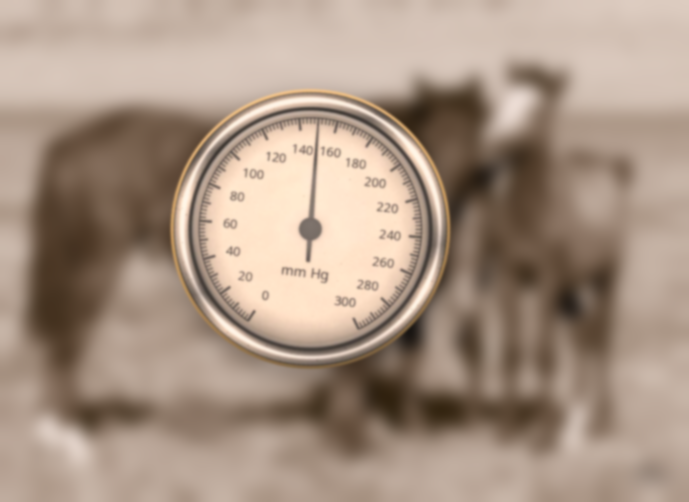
150 mmHg
